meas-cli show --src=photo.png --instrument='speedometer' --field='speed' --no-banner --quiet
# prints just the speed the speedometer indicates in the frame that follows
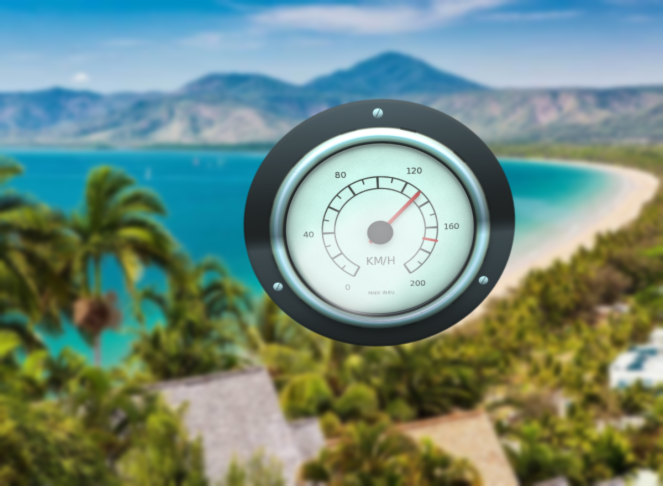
130 km/h
